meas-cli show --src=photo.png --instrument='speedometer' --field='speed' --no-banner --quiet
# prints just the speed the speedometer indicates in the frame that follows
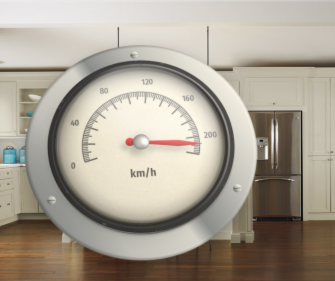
210 km/h
